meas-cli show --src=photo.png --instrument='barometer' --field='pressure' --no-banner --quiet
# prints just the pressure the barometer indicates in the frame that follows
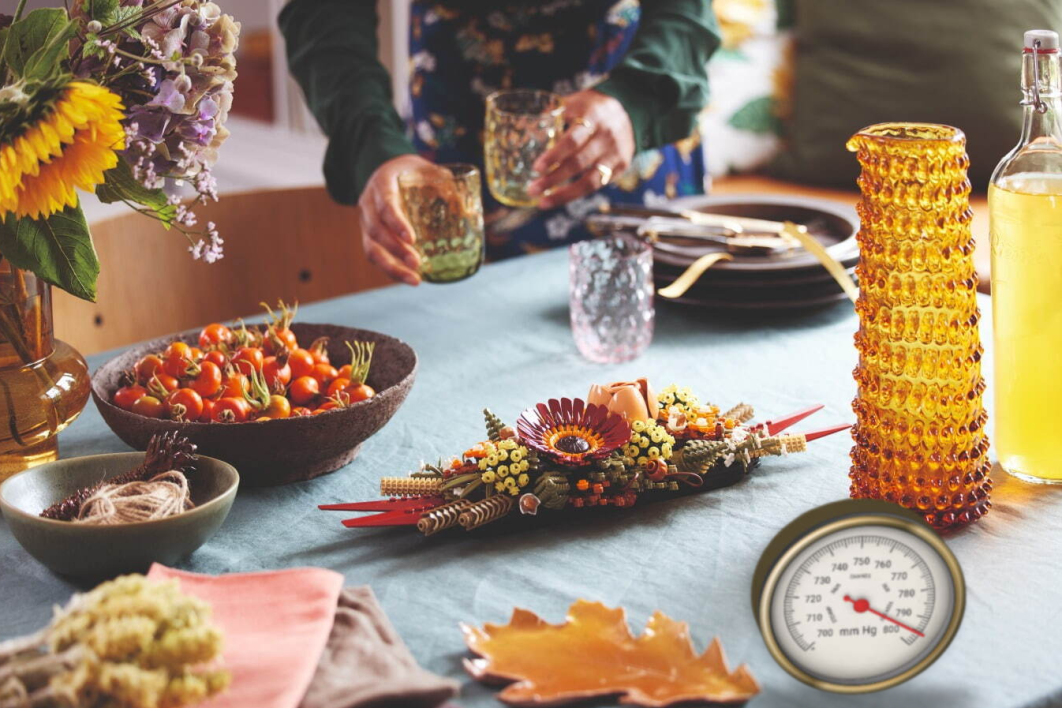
795 mmHg
